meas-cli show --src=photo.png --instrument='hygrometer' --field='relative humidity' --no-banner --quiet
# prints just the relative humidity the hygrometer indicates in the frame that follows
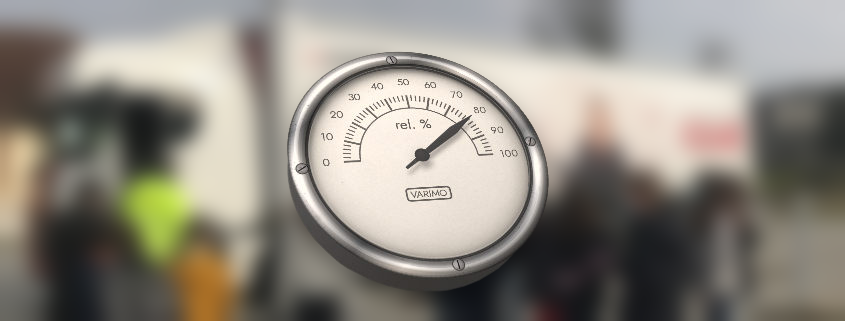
80 %
